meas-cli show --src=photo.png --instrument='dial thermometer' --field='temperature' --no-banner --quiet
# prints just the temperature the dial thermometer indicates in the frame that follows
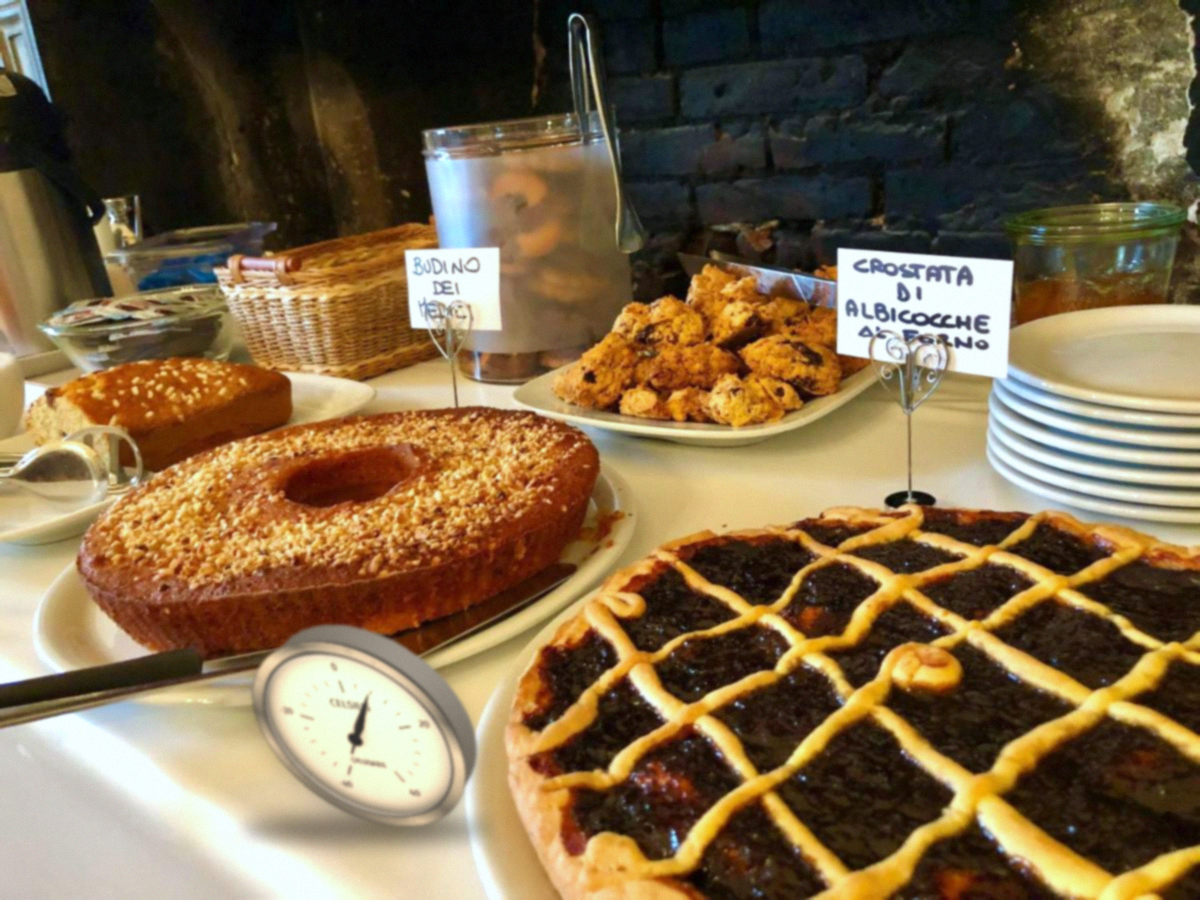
8 °C
